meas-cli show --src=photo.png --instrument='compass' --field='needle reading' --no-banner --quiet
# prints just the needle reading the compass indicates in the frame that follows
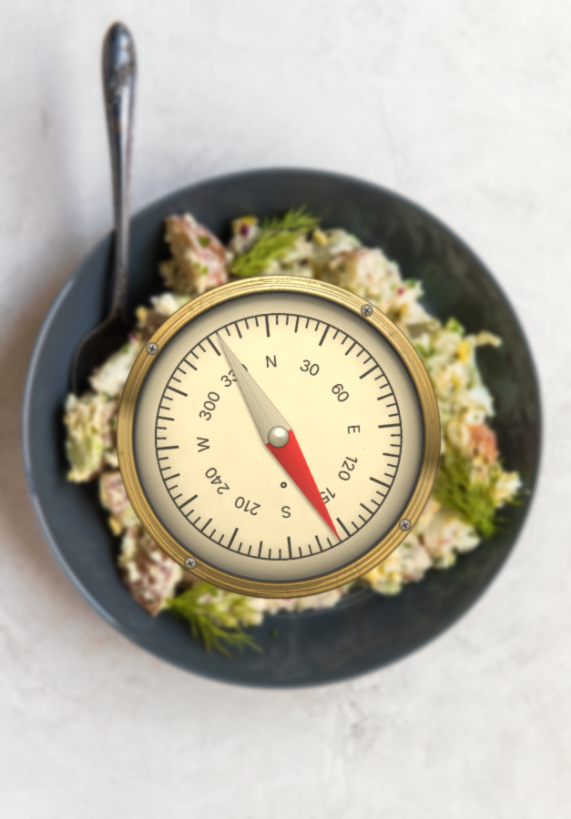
155 °
